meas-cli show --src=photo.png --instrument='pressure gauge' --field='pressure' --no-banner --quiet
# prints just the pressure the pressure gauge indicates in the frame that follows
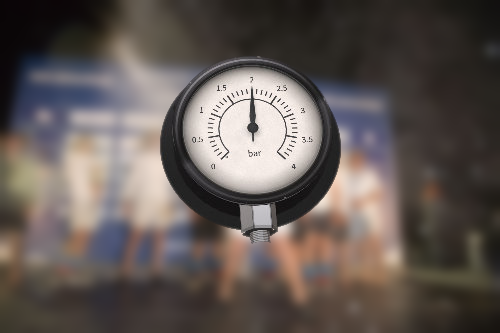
2 bar
